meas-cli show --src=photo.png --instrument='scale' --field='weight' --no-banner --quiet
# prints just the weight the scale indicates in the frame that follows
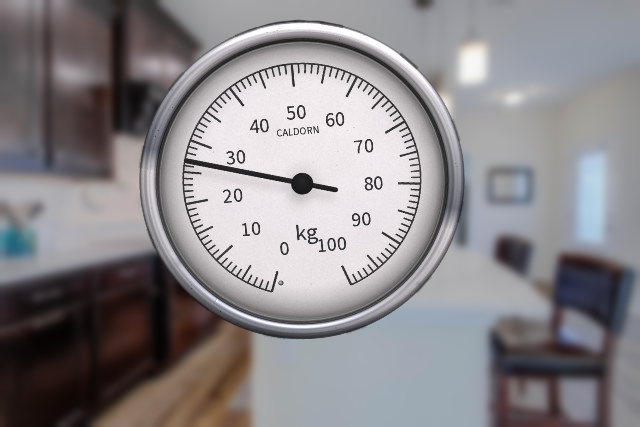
27 kg
